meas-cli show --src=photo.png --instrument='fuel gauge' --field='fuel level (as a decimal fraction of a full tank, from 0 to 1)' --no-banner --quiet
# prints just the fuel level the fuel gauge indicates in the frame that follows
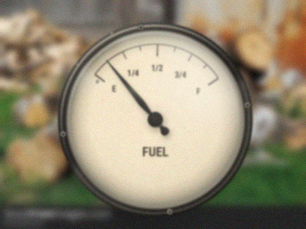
0.125
